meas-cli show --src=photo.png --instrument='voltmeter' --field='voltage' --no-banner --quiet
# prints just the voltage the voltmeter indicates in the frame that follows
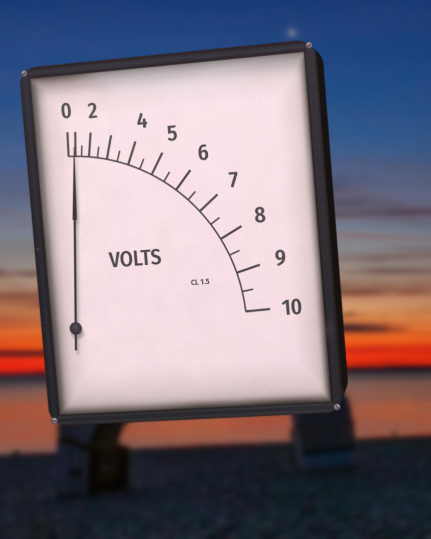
1 V
